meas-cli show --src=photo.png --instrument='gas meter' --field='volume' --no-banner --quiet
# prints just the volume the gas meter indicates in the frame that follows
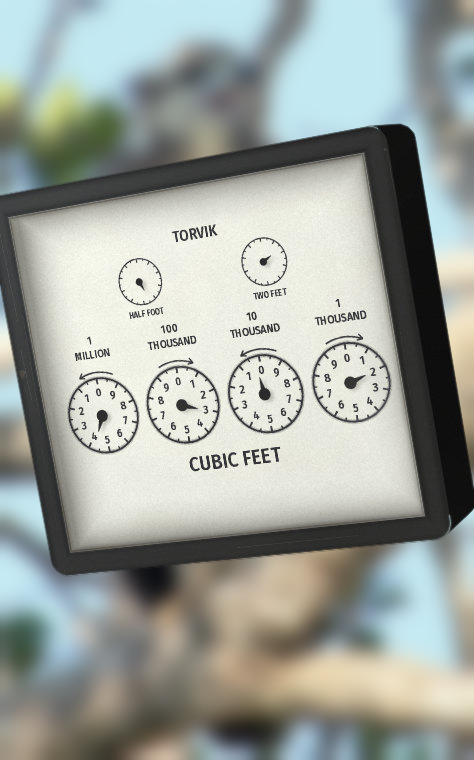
430200 ft³
